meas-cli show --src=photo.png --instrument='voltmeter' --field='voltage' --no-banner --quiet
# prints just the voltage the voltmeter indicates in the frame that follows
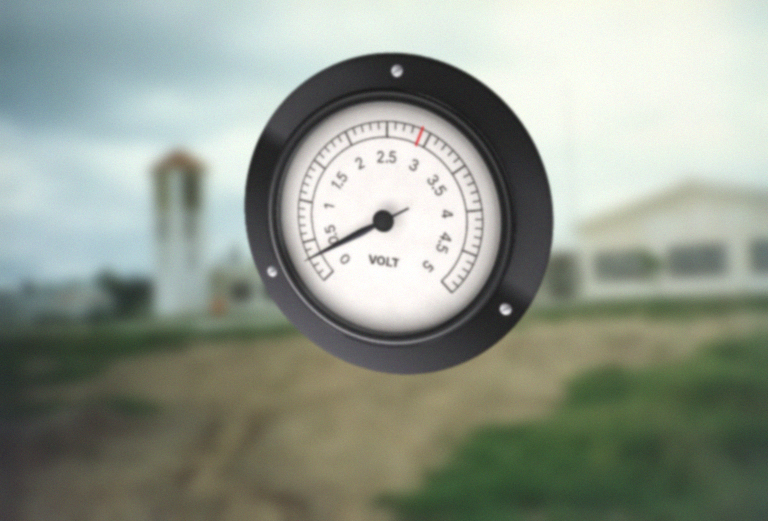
0.3 V
